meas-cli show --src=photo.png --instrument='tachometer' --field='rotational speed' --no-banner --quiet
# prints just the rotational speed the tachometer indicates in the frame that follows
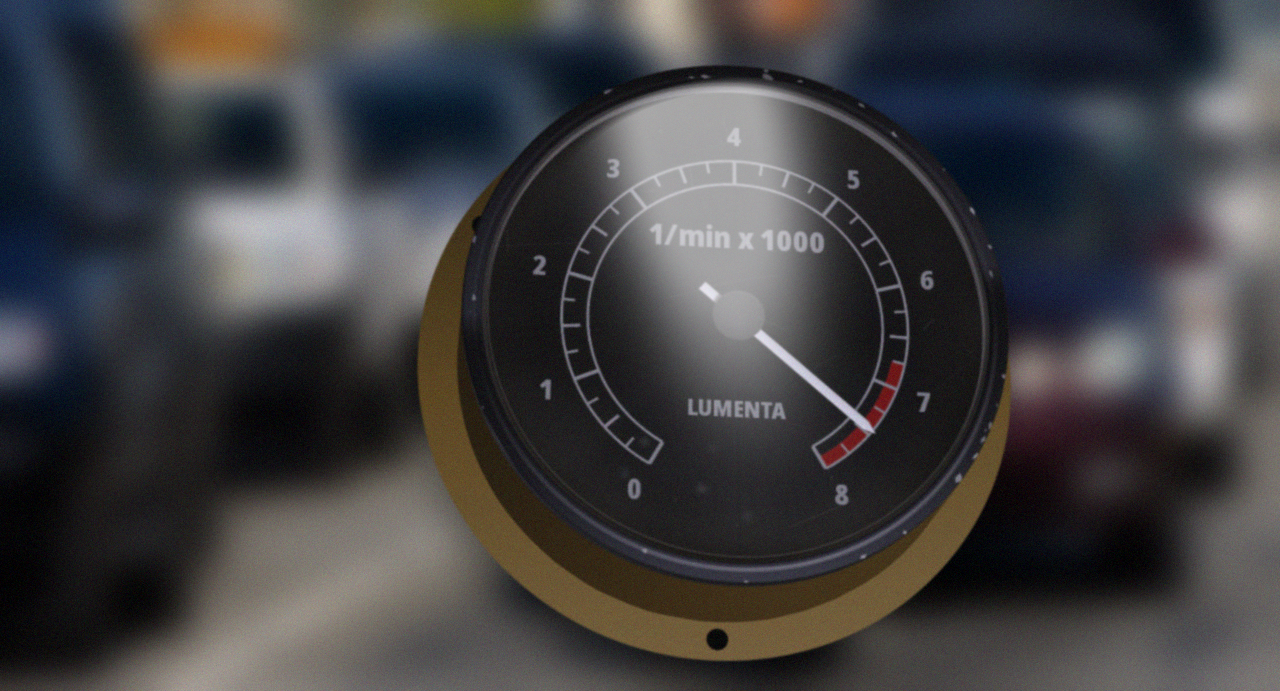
7500 rpm
